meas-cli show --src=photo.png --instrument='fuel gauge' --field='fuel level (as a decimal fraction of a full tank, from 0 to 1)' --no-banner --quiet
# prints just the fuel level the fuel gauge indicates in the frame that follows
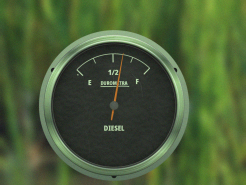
0.625
